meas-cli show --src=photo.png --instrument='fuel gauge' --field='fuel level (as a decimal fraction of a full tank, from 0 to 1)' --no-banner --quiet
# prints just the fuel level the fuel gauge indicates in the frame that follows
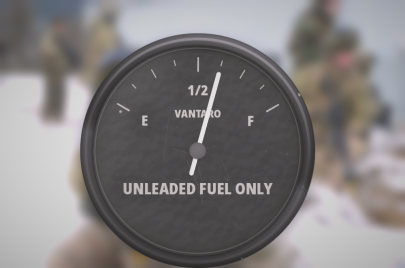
0.625
